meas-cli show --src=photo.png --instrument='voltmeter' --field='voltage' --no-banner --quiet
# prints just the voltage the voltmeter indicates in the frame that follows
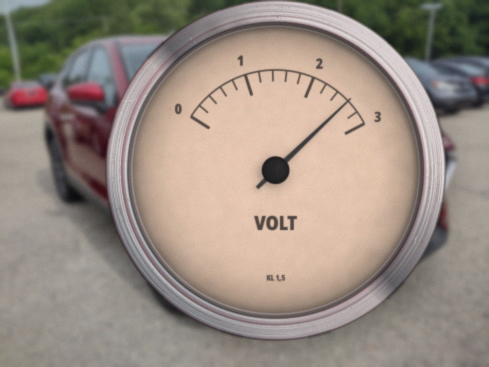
2.6 V
